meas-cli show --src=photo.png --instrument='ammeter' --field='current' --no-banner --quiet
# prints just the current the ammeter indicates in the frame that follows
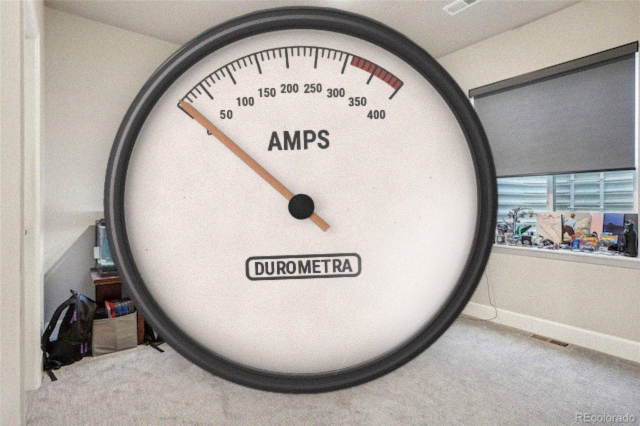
10 A
